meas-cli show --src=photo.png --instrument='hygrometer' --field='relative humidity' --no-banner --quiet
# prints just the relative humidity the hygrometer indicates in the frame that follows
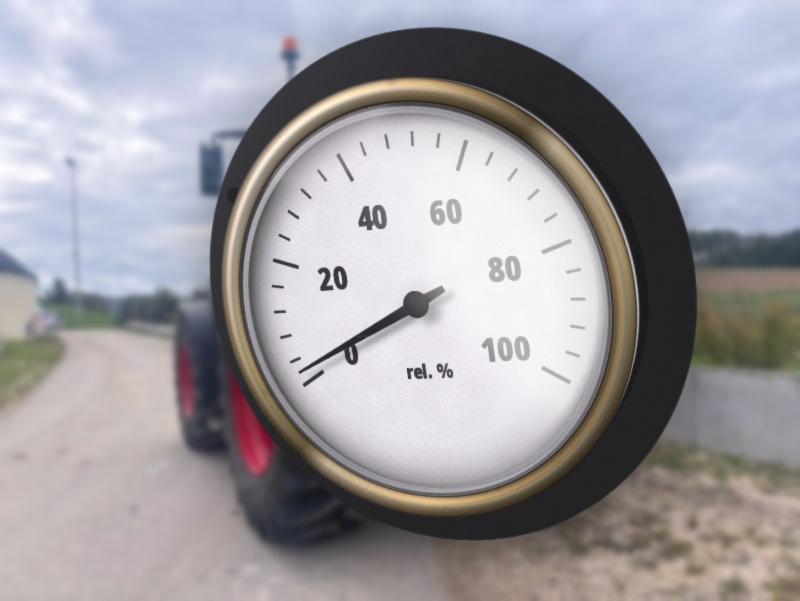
2 %
